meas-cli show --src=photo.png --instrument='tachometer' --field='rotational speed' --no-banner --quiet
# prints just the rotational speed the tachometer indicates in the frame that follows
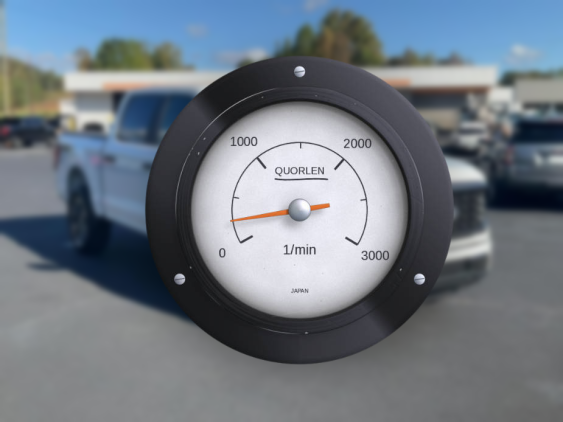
250 rpm
